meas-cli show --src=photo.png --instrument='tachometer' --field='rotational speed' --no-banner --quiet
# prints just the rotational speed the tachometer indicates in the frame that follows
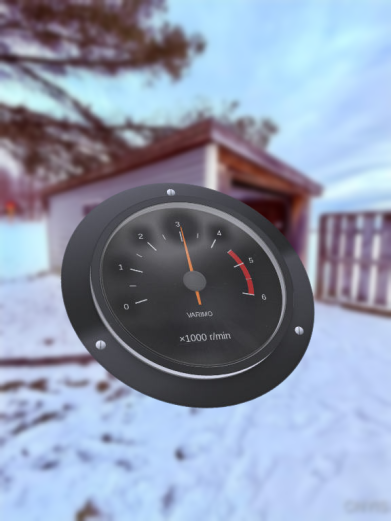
3000 rpm
